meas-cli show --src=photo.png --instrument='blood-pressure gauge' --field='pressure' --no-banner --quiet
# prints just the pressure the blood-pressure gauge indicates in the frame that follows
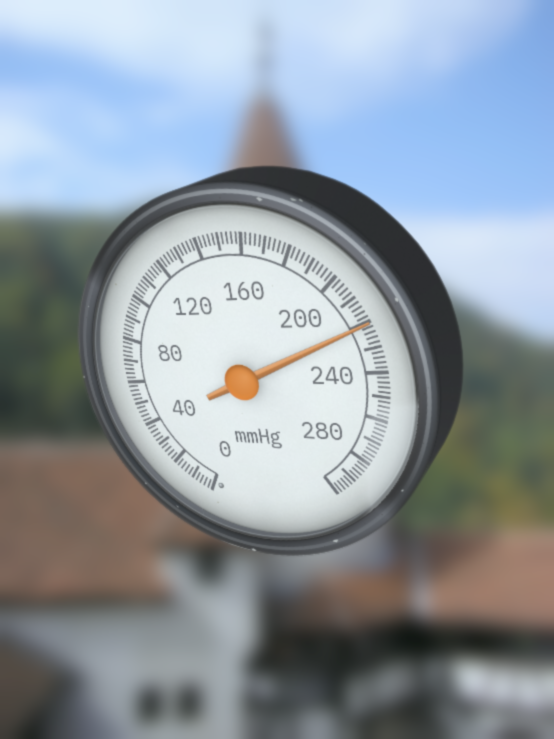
220 mmHg
